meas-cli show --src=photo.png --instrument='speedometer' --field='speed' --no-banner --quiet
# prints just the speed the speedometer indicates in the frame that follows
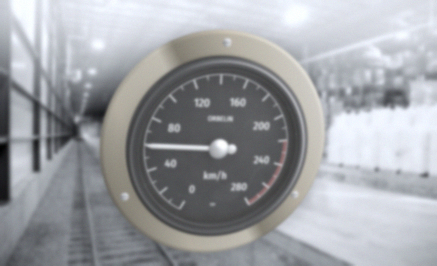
60 km/h
